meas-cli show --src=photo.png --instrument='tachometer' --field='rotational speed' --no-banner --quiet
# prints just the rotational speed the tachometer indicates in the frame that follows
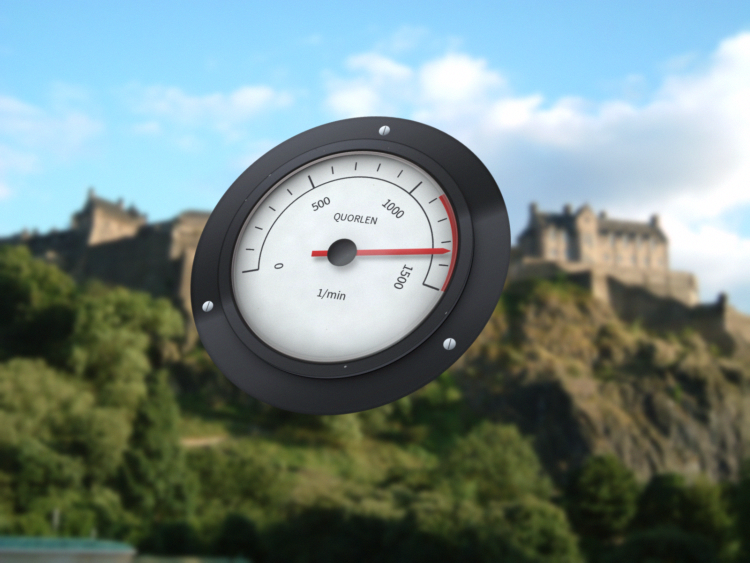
1350 rpm
